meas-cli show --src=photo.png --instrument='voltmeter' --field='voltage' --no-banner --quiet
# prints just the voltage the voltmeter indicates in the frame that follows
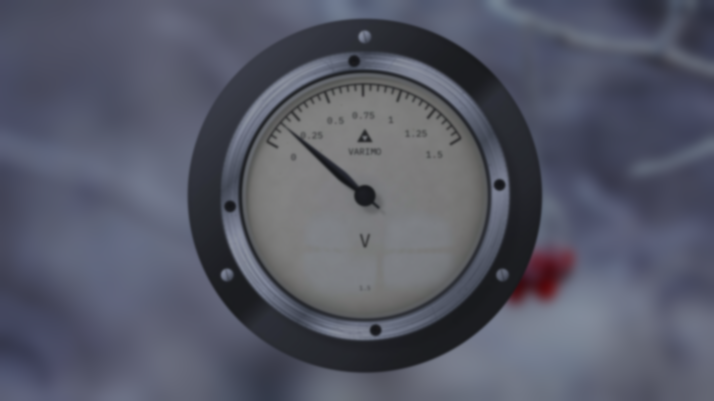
0.15 V
